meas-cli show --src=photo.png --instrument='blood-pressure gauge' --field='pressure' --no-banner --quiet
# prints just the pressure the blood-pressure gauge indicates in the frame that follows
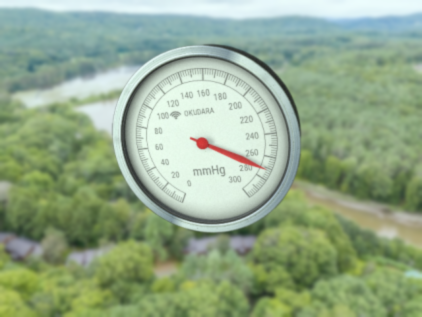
270 mmHg
